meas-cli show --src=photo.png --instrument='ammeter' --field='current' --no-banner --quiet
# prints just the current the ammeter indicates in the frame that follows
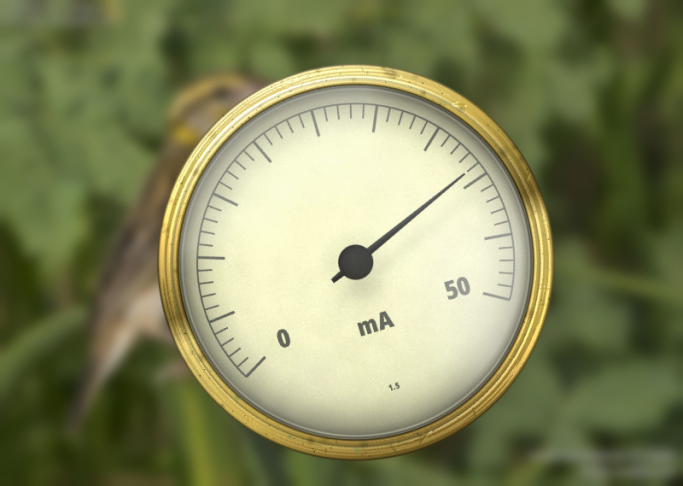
39 mA
